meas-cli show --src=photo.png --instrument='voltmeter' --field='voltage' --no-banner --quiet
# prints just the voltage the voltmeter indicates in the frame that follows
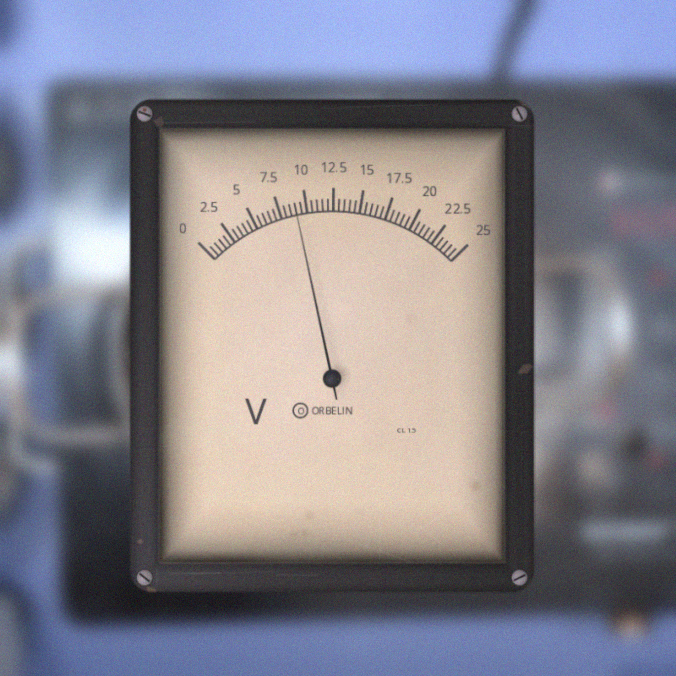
9 V
